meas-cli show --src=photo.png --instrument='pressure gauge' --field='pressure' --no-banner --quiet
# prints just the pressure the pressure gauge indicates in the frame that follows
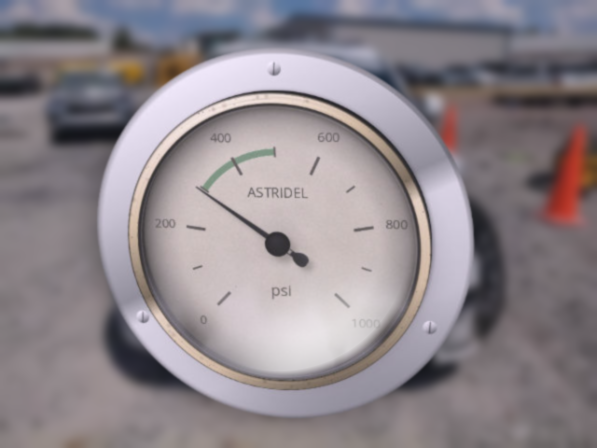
300 psi
